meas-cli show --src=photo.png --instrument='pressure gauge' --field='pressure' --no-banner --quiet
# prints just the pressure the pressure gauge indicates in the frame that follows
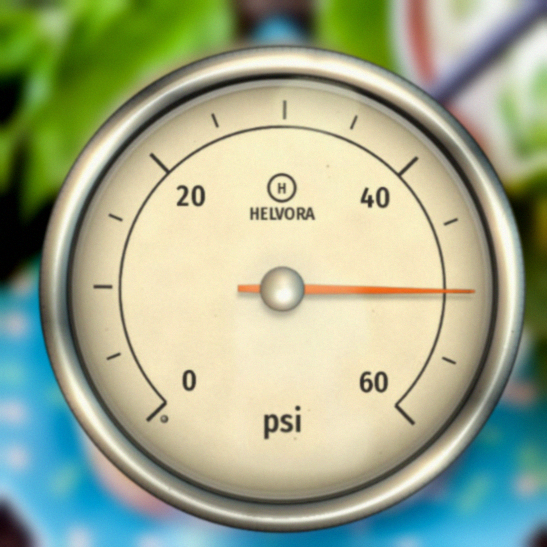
50 psi
